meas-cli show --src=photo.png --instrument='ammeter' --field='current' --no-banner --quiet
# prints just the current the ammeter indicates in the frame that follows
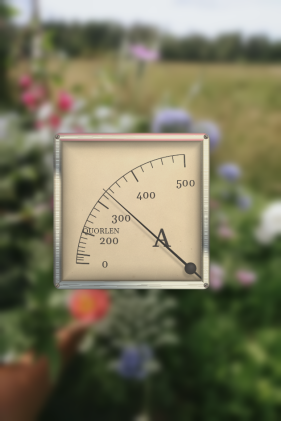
330 A
